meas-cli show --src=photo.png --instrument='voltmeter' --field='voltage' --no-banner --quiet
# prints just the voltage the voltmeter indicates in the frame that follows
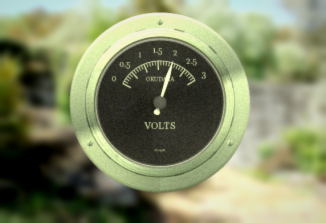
2 V
